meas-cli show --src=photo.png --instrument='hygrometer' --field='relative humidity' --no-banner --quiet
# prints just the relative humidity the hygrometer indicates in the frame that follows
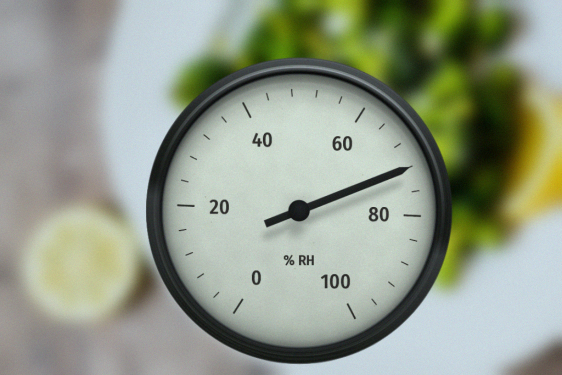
72 %
